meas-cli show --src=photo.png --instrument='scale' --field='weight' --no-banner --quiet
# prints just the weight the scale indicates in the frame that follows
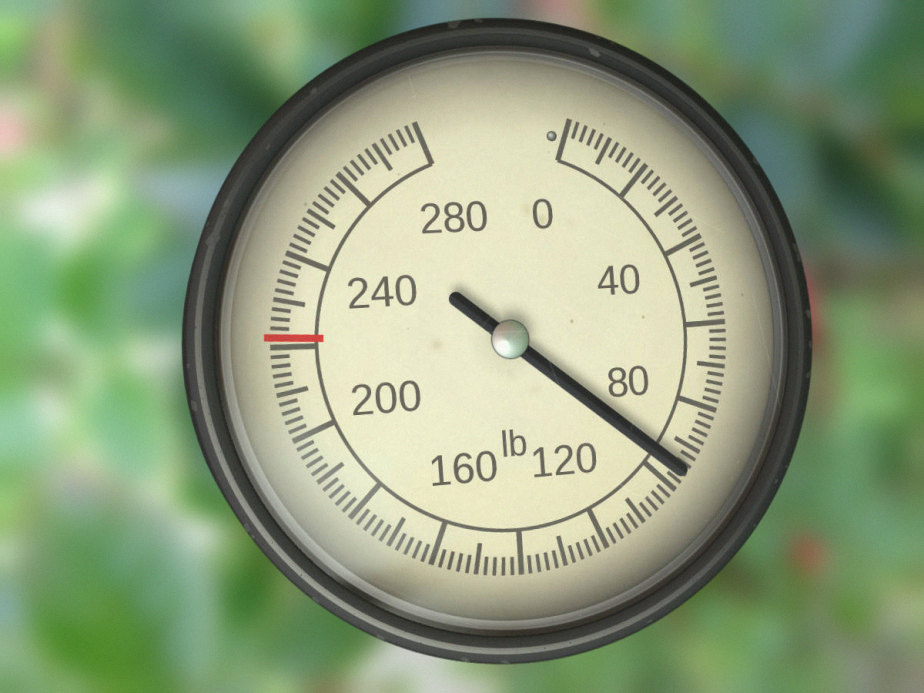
96 lb
